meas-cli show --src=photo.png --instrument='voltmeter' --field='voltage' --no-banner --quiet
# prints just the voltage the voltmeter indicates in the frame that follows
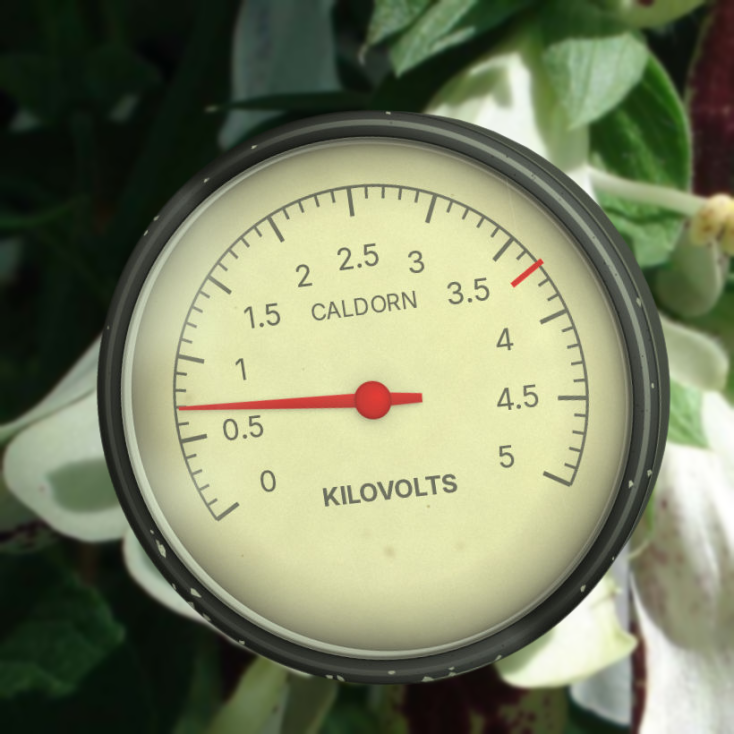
0.7 kV
